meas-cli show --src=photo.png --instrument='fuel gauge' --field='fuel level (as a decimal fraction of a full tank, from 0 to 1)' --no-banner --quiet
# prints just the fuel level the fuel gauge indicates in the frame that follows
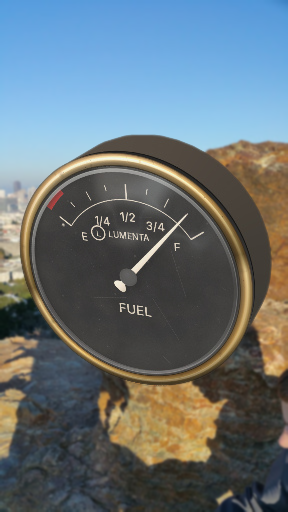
0.875
